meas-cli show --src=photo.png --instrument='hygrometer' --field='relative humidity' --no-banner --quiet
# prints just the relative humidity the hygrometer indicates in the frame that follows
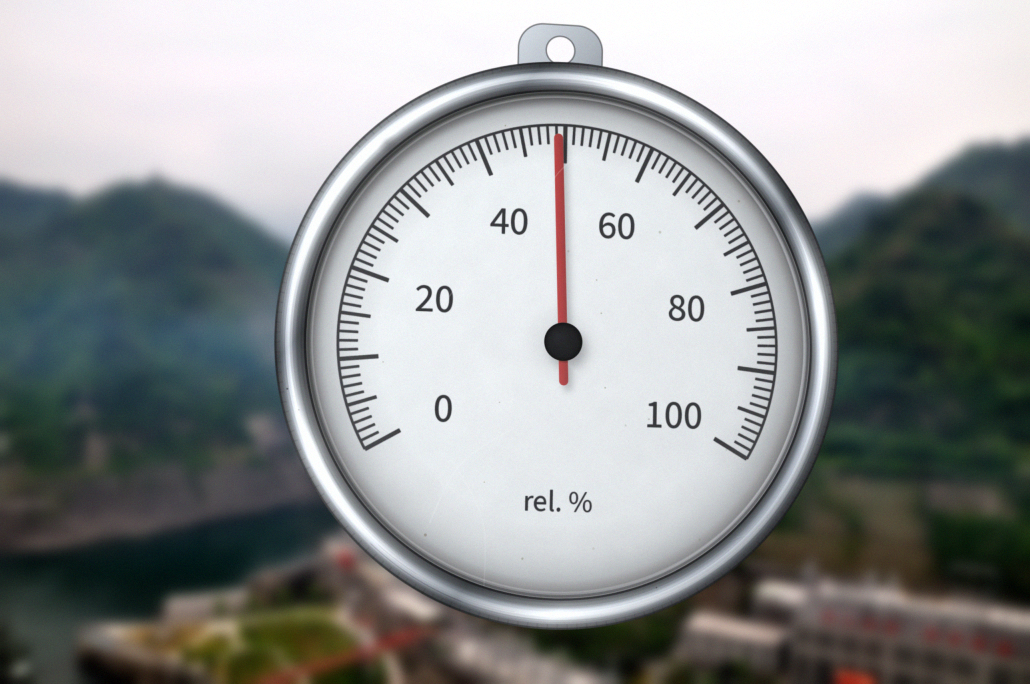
49 %
